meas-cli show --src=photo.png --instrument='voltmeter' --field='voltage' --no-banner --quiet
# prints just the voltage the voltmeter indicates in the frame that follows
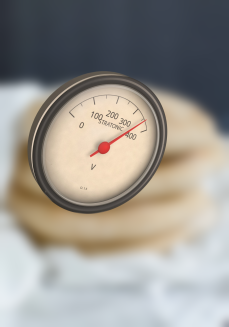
350 V
